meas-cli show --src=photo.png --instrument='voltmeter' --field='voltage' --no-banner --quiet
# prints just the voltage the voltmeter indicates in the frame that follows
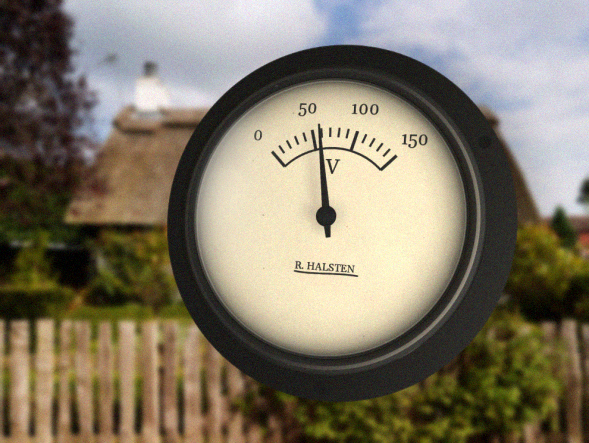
60 V
